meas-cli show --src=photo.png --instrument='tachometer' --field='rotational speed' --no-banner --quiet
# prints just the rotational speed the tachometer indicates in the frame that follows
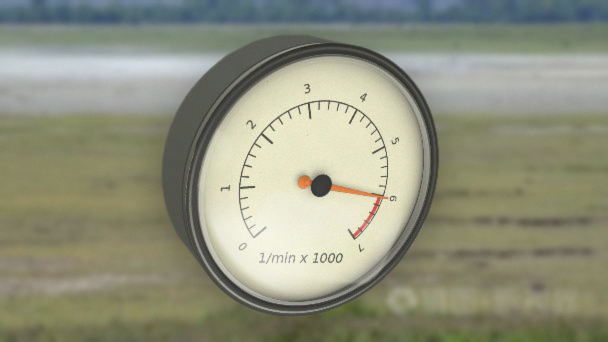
6000 rpm
